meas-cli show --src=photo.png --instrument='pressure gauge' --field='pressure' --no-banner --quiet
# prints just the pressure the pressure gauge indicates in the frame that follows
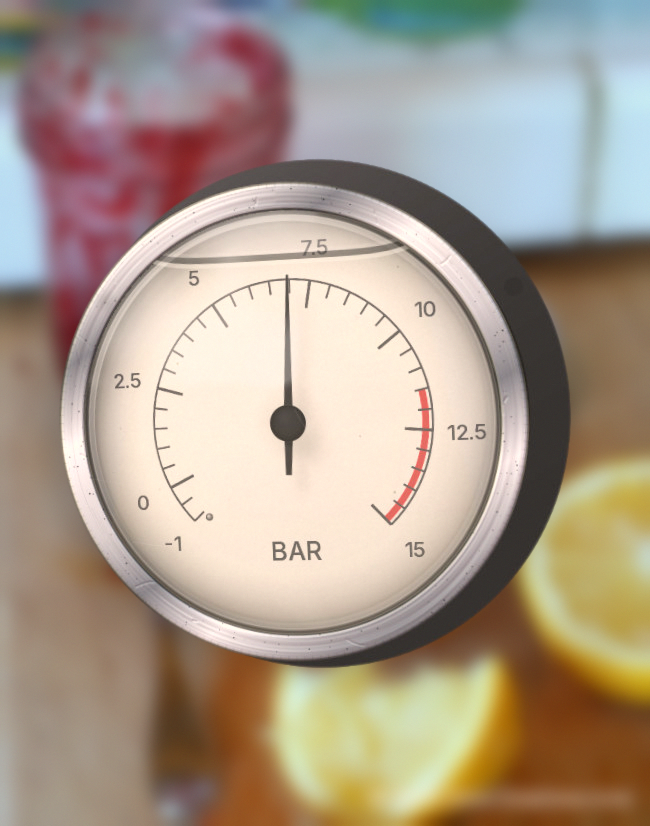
7 bar
